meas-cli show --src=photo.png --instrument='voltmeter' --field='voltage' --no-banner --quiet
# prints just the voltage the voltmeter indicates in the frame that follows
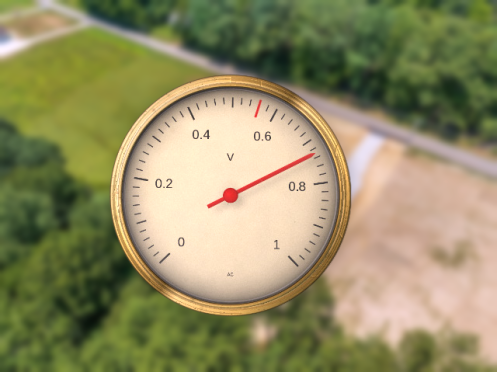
0.73 V
